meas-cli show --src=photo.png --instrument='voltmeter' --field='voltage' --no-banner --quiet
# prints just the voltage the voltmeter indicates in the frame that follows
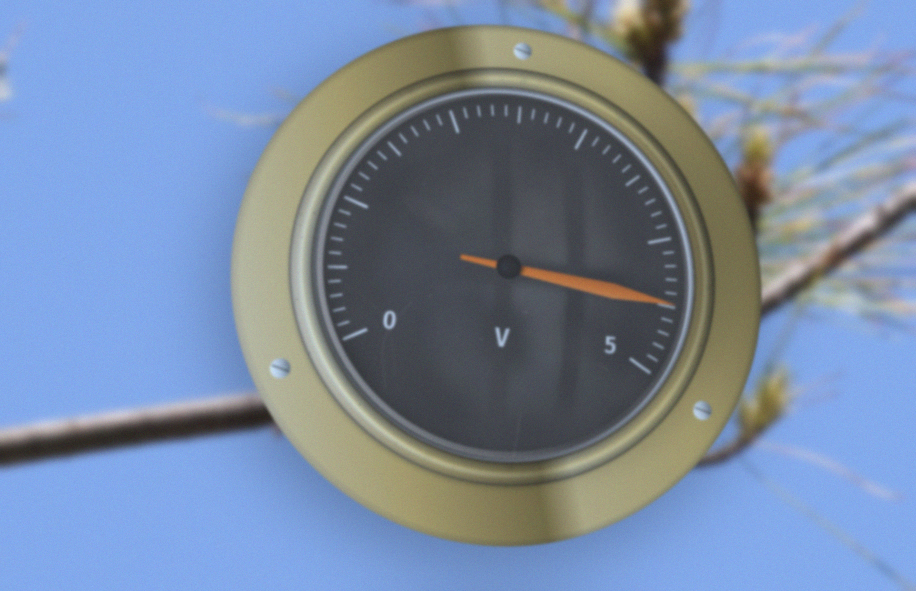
4.5 V
